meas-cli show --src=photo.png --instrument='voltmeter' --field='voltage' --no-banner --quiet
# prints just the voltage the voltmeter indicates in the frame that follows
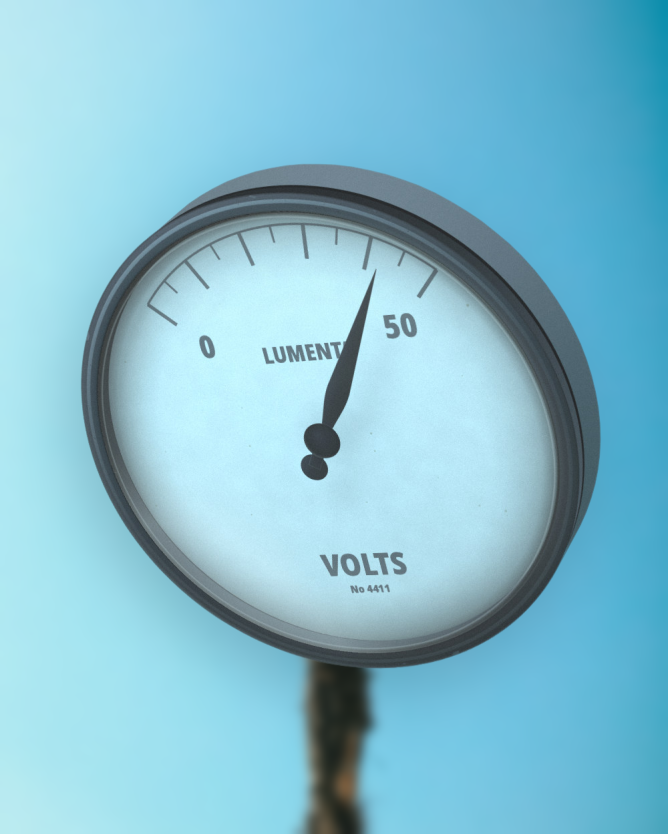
42.5 V
